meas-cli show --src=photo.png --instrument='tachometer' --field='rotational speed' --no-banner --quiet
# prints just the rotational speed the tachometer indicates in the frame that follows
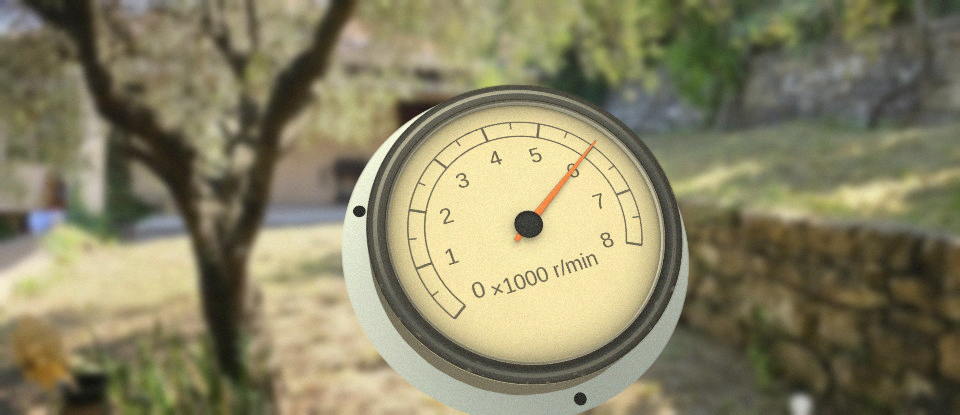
6000 rpm
